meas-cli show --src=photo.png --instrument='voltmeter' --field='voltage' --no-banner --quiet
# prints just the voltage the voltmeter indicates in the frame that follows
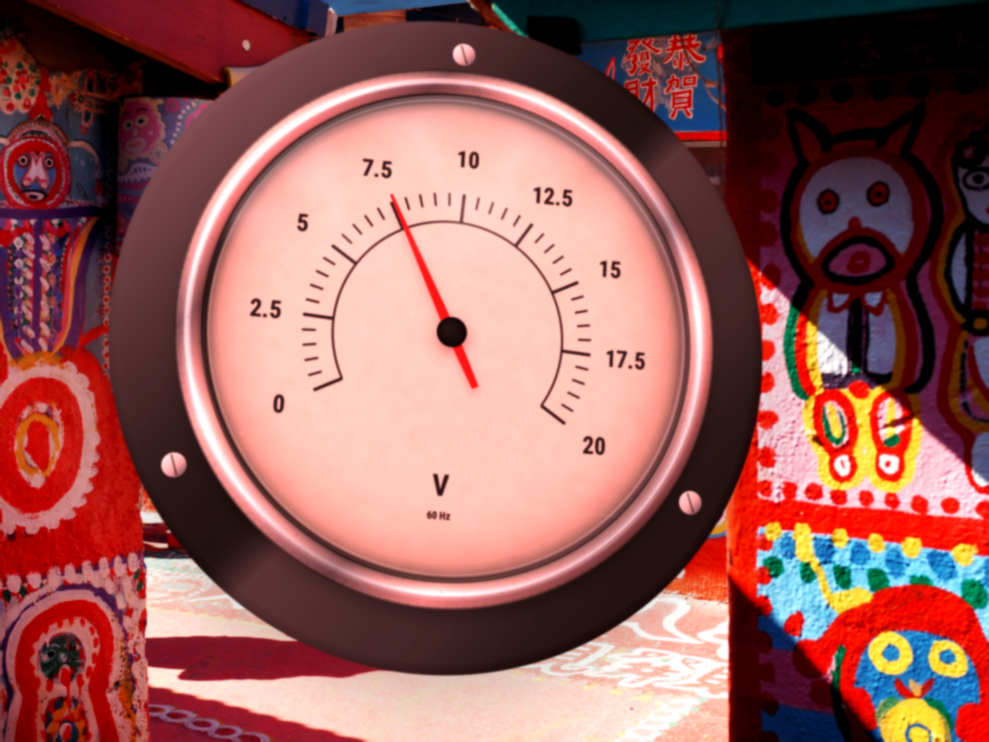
7.5 V
